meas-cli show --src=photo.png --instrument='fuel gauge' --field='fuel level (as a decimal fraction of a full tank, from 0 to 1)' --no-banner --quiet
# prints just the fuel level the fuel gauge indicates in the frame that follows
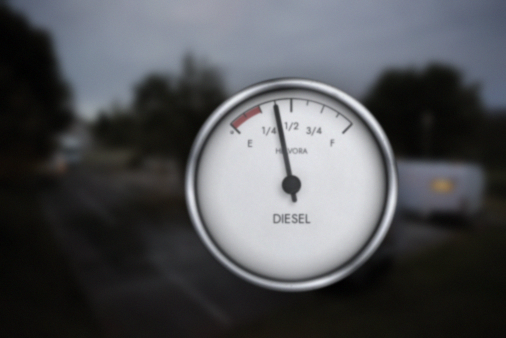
0.375
